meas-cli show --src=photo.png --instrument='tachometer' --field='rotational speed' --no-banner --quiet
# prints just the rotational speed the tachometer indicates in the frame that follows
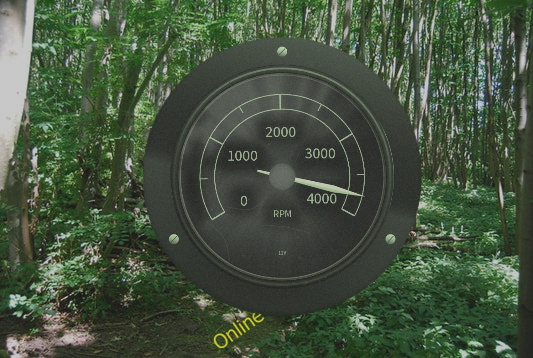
3750 rpm
